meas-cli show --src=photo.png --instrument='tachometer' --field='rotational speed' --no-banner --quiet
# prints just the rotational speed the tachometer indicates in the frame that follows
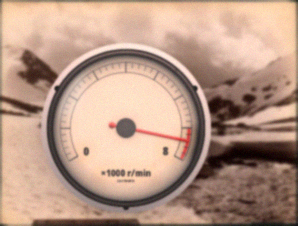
7400 rpm
